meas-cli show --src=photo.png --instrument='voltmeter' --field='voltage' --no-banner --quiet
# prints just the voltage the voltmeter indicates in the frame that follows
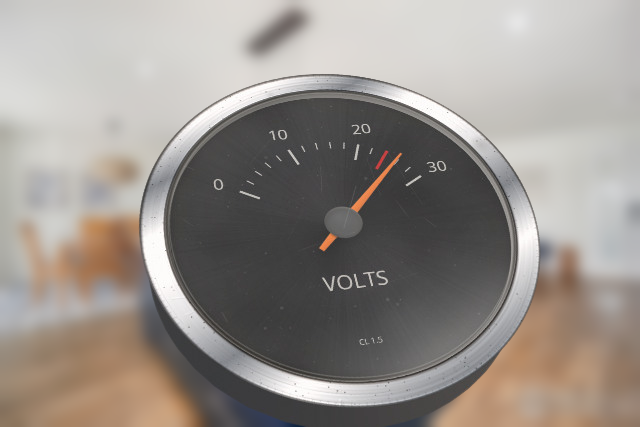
26 V
